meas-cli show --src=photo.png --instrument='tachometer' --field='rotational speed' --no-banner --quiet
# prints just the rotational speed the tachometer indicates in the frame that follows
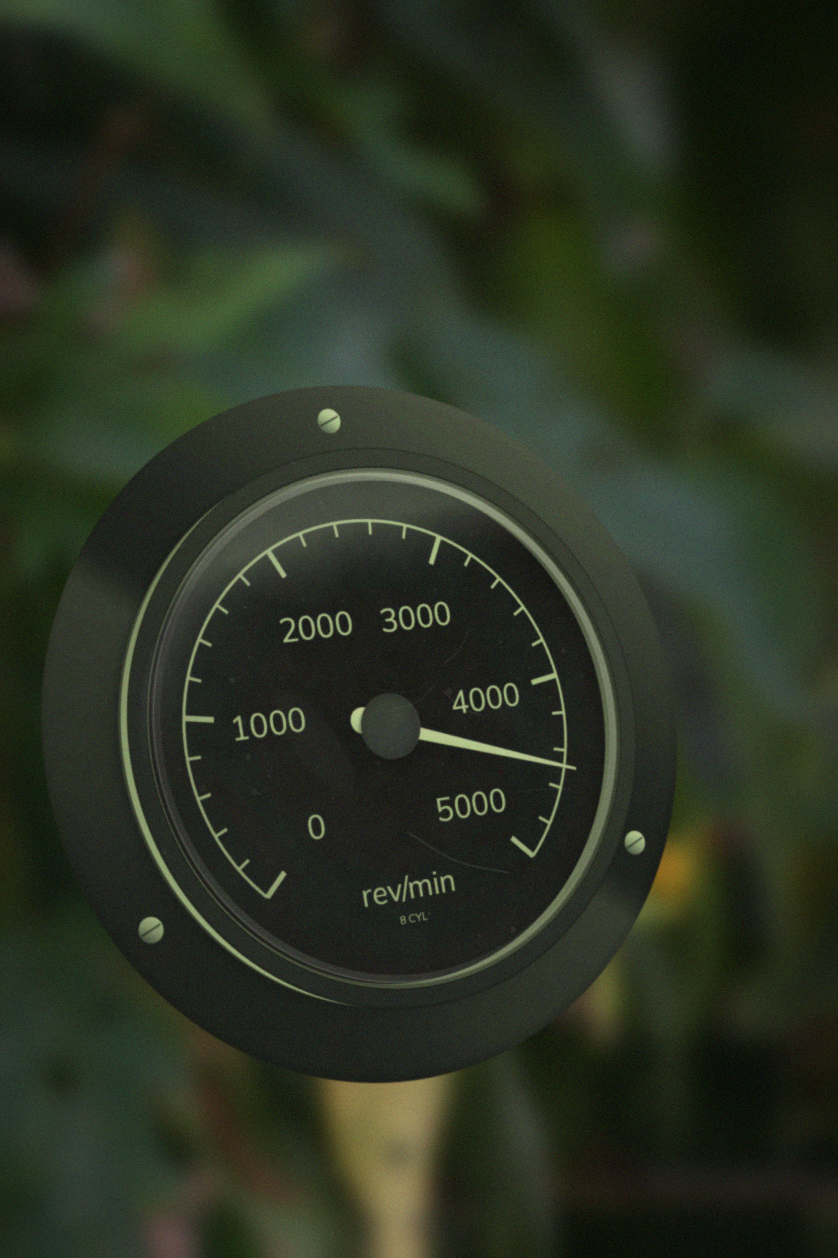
4500 rpm
